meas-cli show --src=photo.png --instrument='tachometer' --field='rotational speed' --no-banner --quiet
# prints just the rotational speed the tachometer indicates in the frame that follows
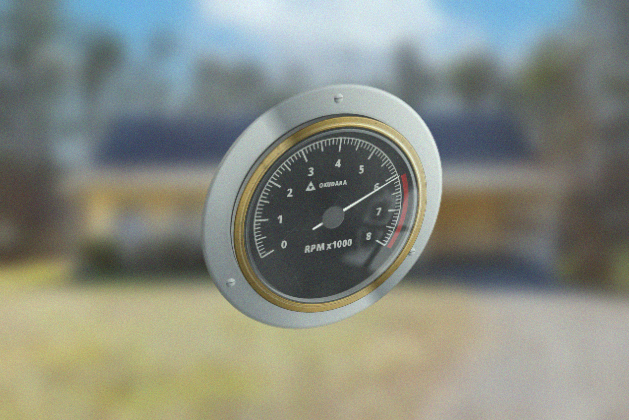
6000 rpm
